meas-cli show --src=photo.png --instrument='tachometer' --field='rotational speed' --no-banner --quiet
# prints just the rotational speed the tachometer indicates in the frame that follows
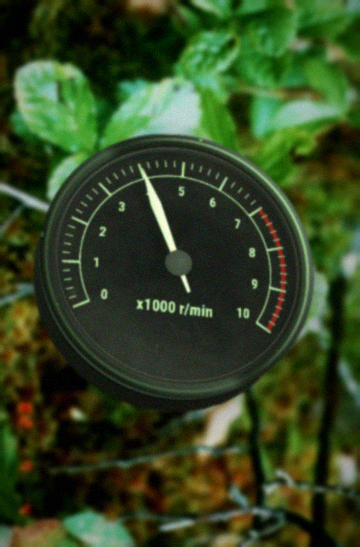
4000 rpm
